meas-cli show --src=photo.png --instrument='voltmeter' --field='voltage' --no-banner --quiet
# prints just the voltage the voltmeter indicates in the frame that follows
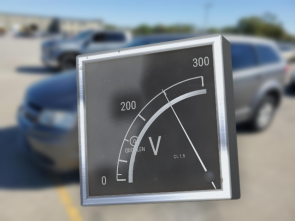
250 V
